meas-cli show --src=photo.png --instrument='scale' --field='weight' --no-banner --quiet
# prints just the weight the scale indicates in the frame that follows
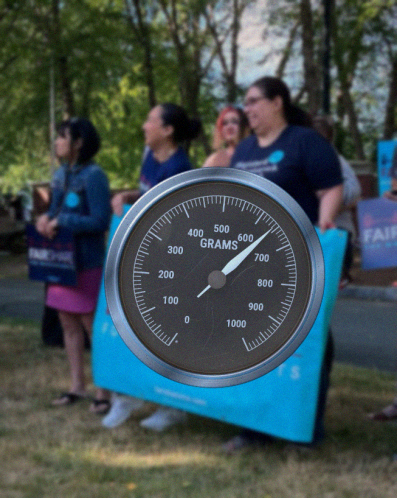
640 g
